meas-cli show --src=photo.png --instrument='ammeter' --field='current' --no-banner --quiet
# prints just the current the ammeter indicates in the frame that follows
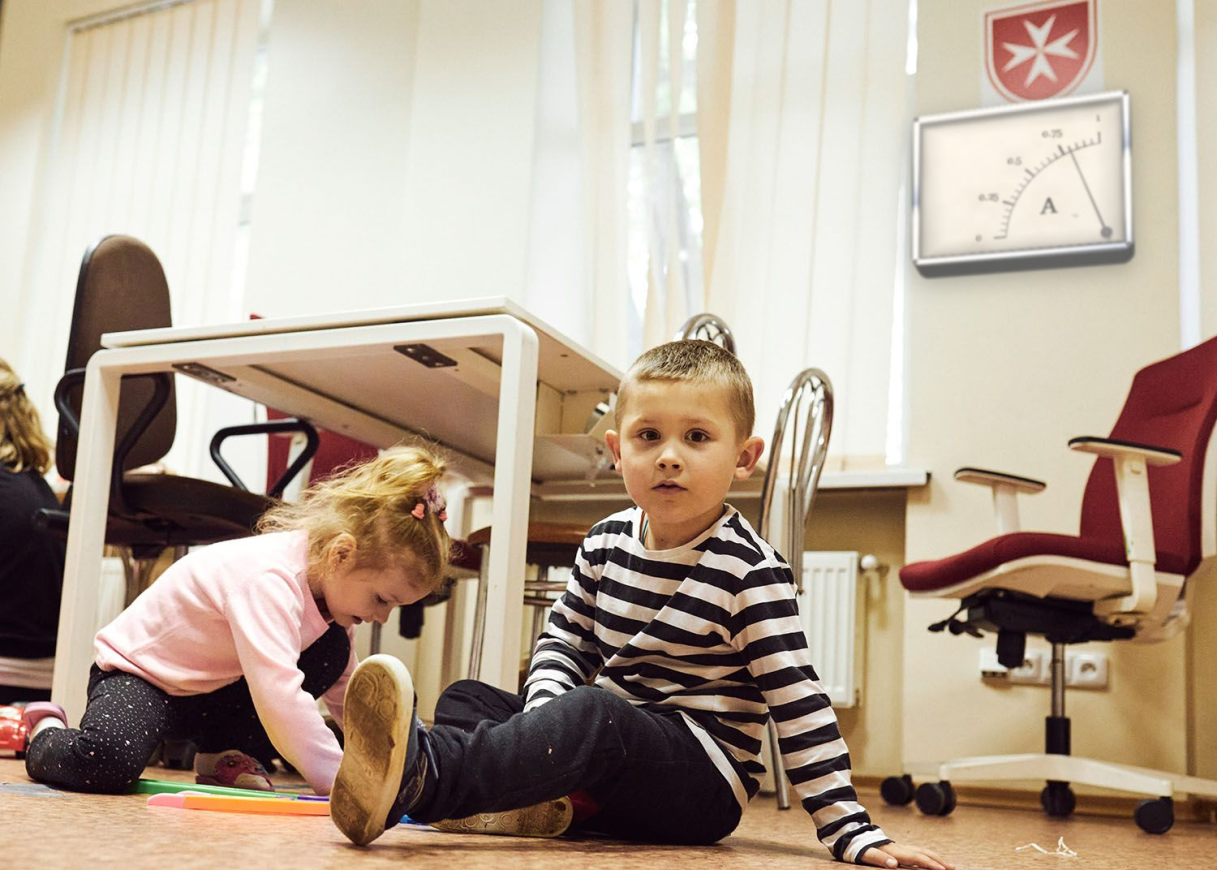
0.8 A
